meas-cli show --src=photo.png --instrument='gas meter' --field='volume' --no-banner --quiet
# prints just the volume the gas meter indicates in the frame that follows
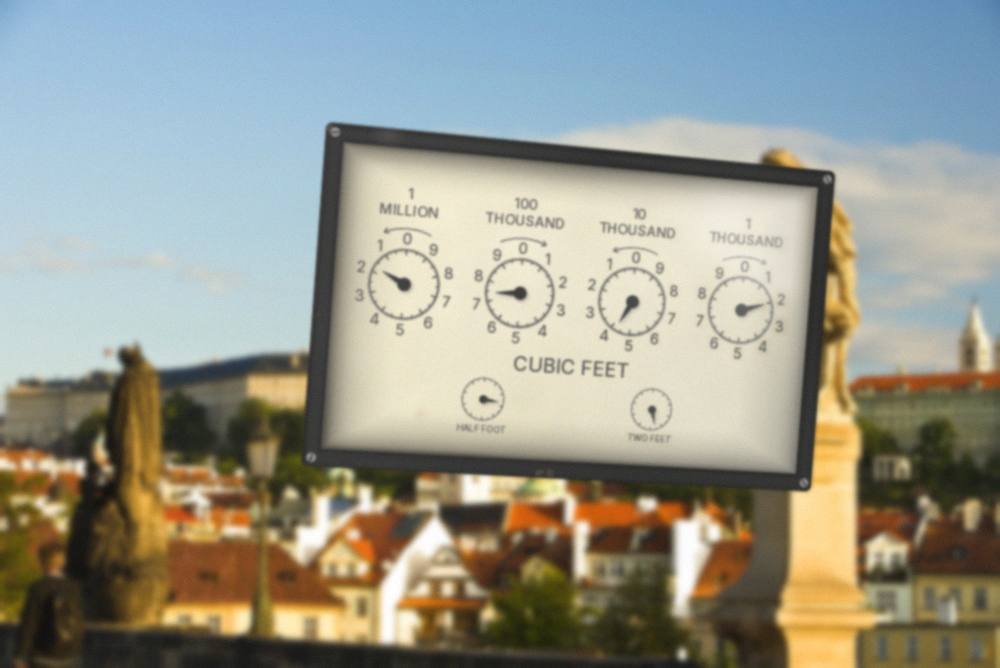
174200 ft³
